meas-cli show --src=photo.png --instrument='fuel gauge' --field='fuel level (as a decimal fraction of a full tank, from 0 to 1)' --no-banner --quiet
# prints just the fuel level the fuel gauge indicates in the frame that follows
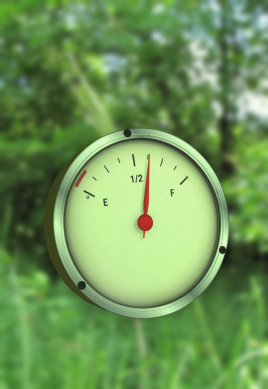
0.625
